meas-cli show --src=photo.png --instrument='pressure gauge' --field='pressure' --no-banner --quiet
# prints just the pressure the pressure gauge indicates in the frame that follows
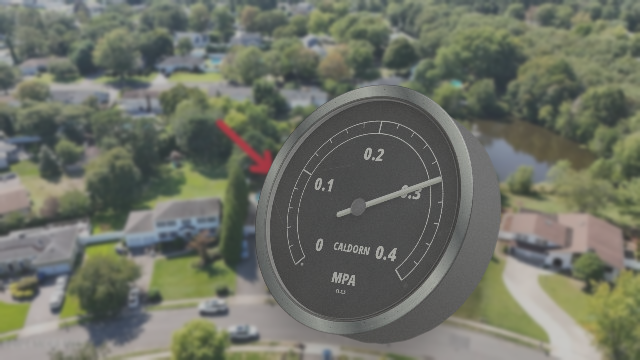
0.3 MPa
